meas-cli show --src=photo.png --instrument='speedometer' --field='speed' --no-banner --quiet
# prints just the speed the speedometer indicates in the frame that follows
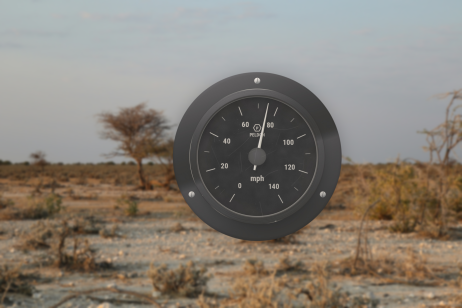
75 mph
